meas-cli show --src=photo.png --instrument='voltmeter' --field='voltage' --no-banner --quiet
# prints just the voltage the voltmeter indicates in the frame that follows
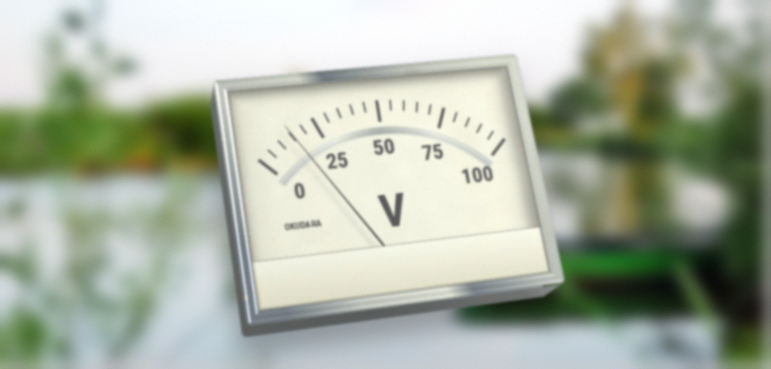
15 V
